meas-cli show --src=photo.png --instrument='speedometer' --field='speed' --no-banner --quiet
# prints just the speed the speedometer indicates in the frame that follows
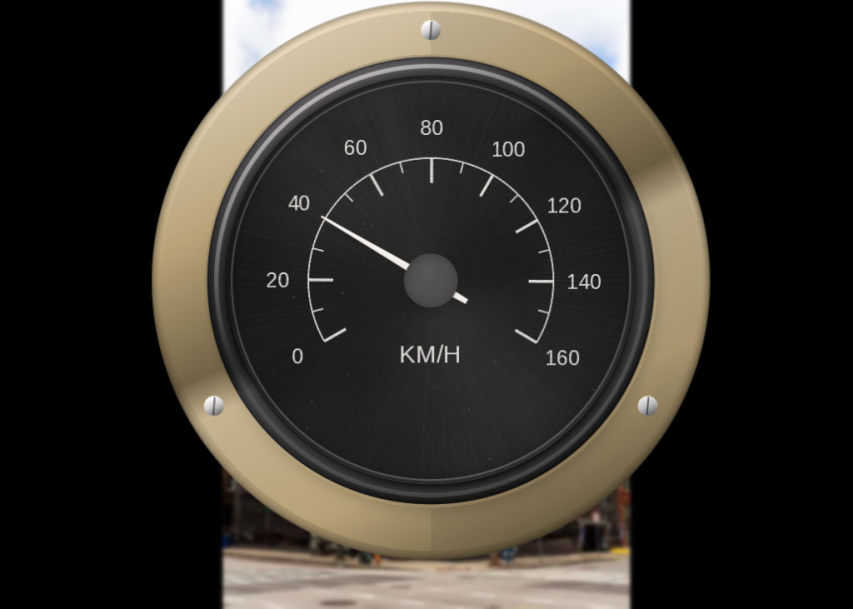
40 km/h
